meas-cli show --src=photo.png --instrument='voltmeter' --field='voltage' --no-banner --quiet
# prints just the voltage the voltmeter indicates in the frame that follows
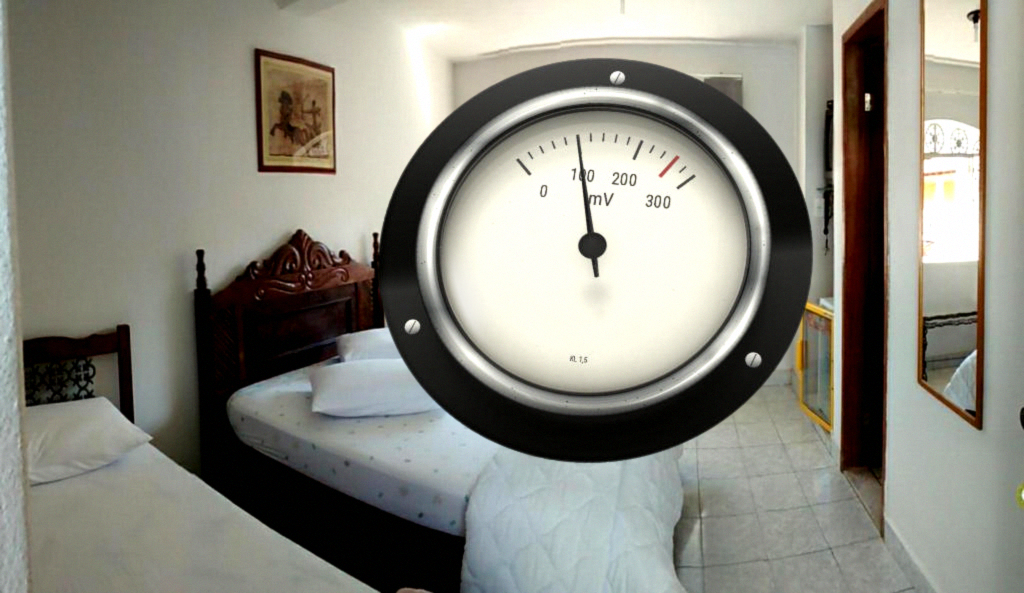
100 mV
